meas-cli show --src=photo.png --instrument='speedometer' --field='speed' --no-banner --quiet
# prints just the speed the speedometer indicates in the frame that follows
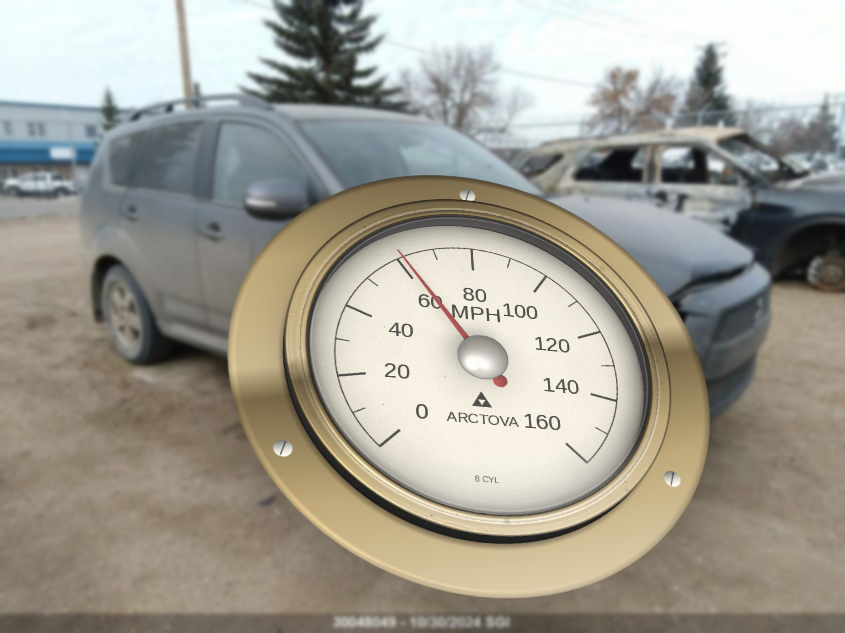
60 mph
